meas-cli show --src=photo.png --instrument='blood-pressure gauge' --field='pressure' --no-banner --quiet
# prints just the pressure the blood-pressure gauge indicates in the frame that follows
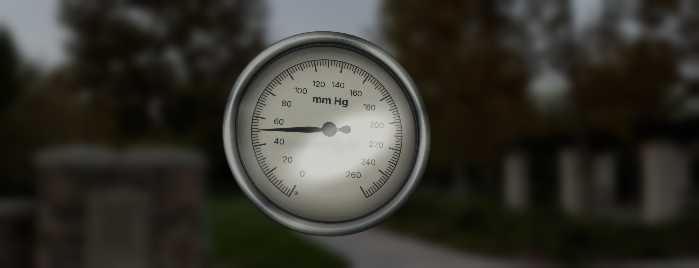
50 mmHg
